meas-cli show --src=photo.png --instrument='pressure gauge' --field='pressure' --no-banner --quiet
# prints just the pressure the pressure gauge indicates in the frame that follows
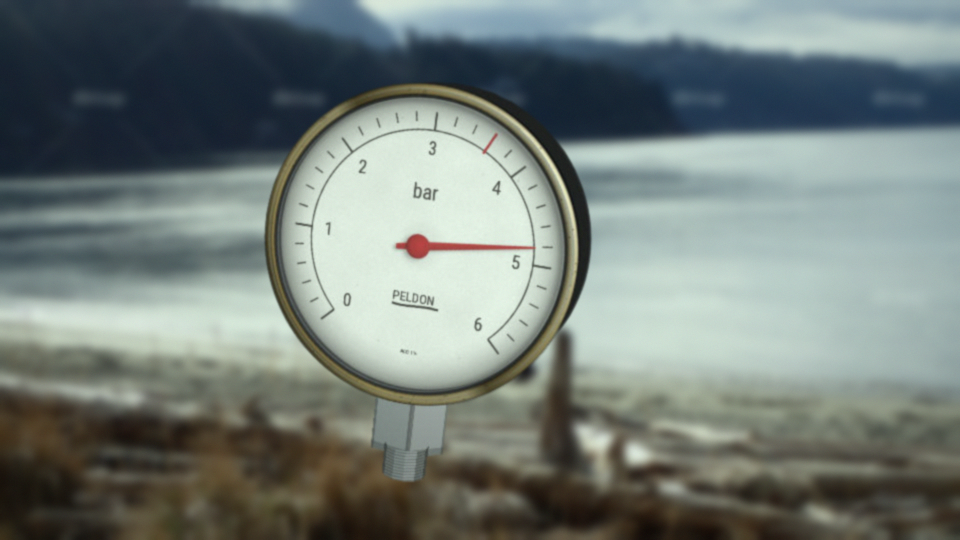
4.8 bar
